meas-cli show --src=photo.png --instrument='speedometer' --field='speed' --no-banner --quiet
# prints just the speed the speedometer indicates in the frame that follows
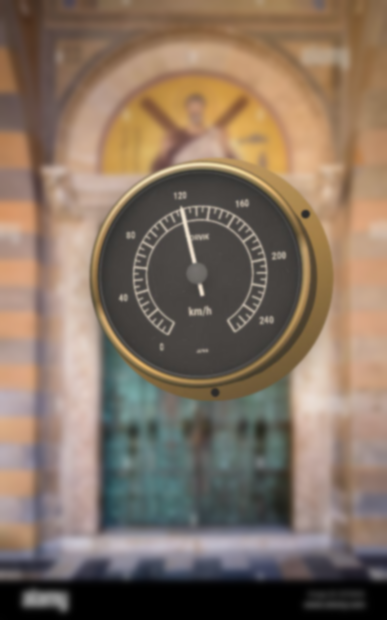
120 km/h
